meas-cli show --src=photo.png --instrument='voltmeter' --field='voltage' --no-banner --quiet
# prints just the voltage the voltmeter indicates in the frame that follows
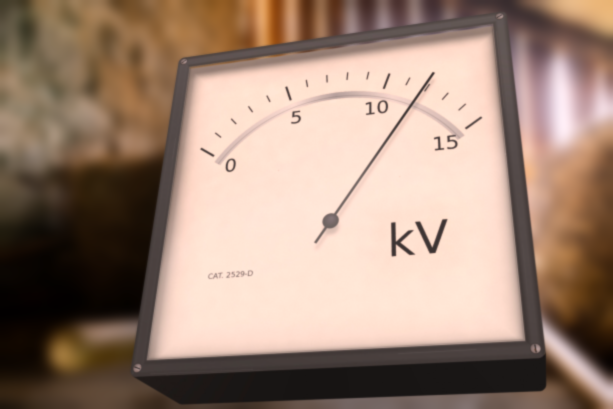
12 kV
